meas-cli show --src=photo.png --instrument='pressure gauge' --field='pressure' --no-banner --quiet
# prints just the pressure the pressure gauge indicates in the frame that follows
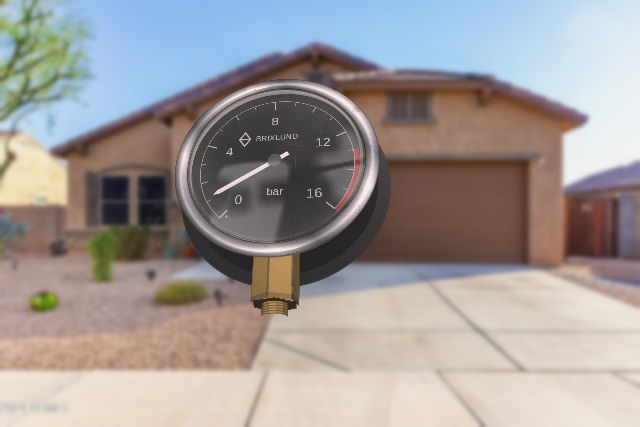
1 bar
